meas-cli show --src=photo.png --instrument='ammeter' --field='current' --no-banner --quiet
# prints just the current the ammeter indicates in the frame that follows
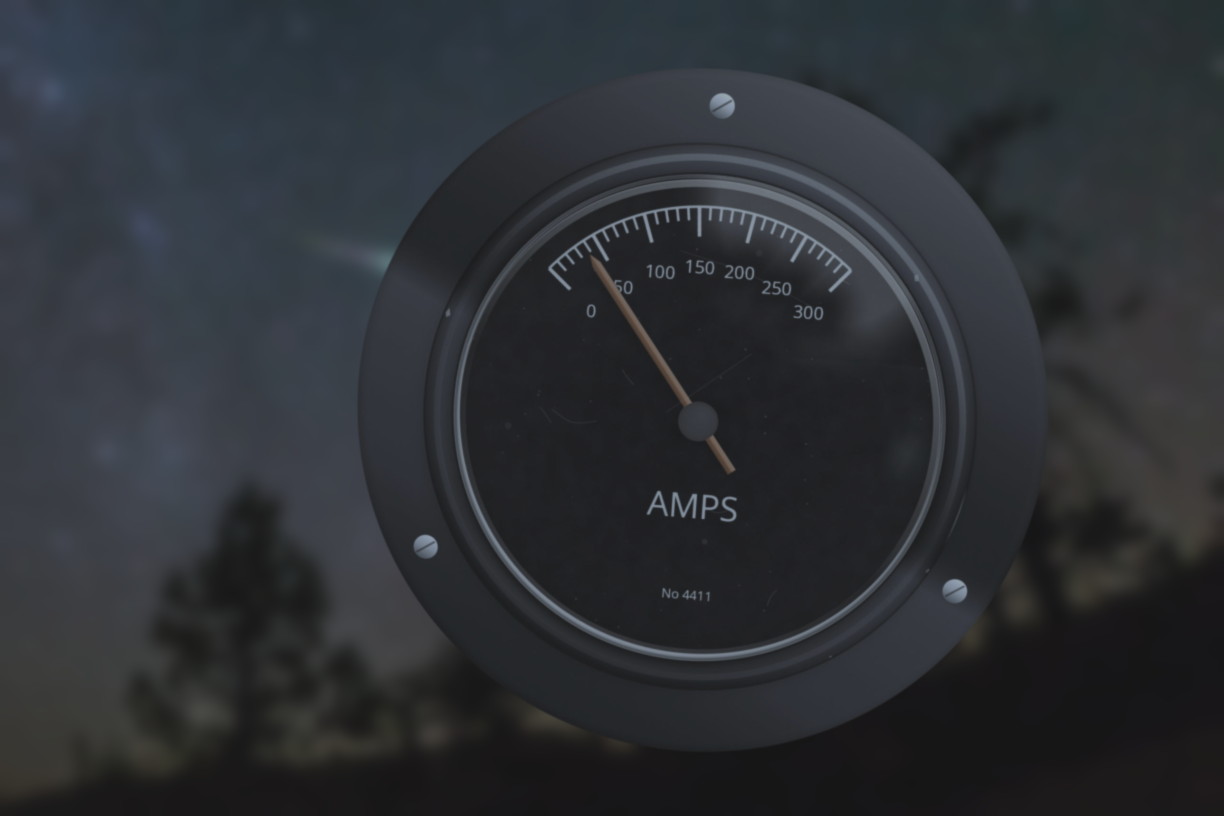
40 A
